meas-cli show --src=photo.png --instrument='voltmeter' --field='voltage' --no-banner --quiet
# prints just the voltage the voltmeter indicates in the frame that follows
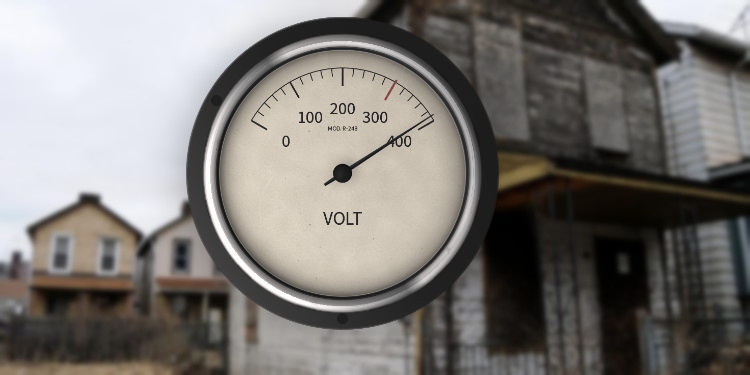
390 V
